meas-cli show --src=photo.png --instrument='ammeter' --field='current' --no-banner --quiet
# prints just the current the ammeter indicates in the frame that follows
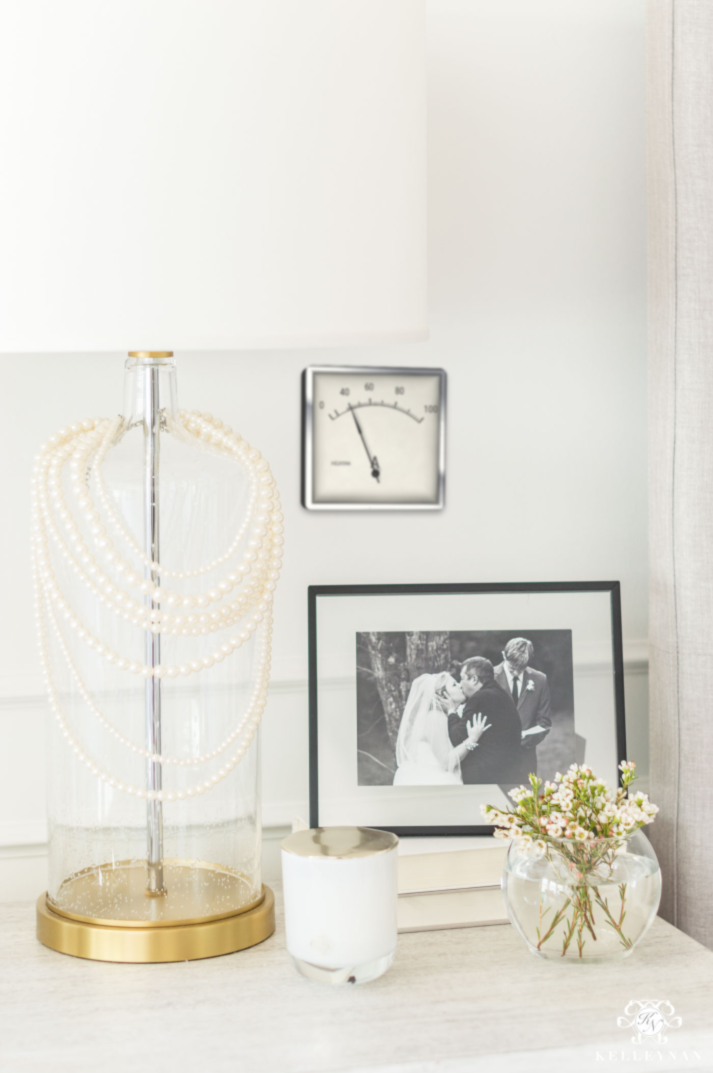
40 A
